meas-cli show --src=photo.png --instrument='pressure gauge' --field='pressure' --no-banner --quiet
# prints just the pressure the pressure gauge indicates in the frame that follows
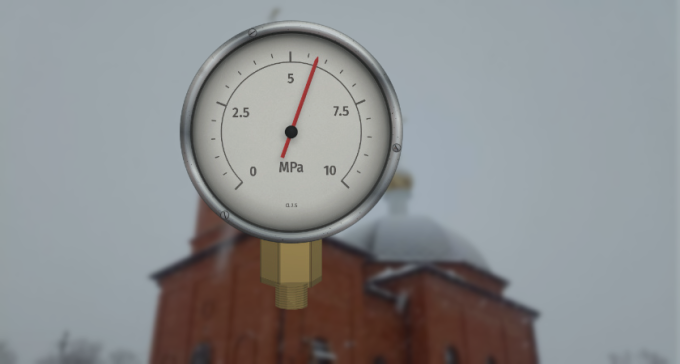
5.75 MPa
